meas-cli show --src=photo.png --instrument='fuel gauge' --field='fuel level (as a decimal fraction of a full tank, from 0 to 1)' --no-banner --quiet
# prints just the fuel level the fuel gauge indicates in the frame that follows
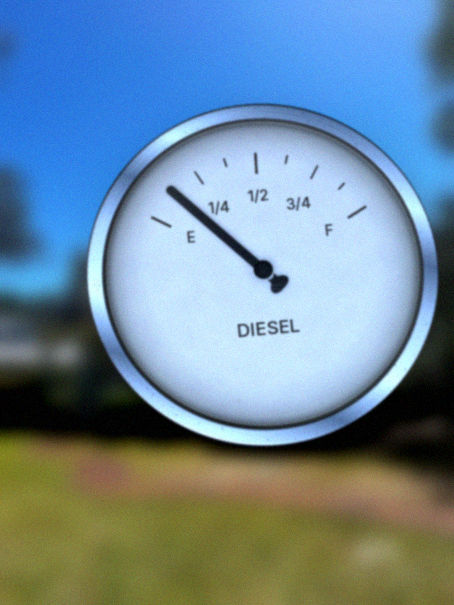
0.125
